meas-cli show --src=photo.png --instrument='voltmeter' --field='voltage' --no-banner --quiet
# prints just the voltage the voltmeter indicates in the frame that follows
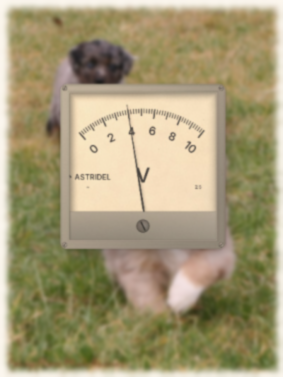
4 V
